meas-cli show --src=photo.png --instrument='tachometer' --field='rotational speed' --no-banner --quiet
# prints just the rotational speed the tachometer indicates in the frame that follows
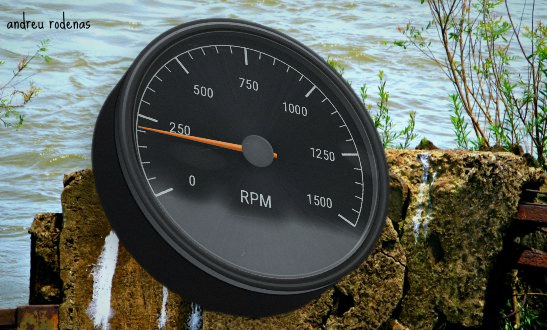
200 rpm
